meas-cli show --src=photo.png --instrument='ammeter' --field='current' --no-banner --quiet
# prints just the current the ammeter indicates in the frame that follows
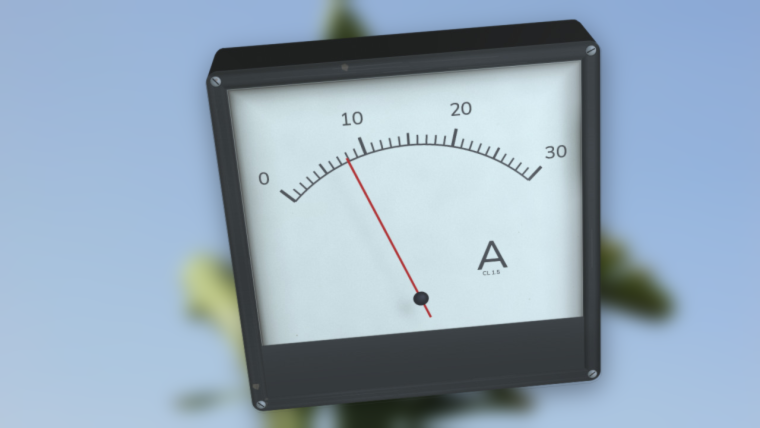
8 A
